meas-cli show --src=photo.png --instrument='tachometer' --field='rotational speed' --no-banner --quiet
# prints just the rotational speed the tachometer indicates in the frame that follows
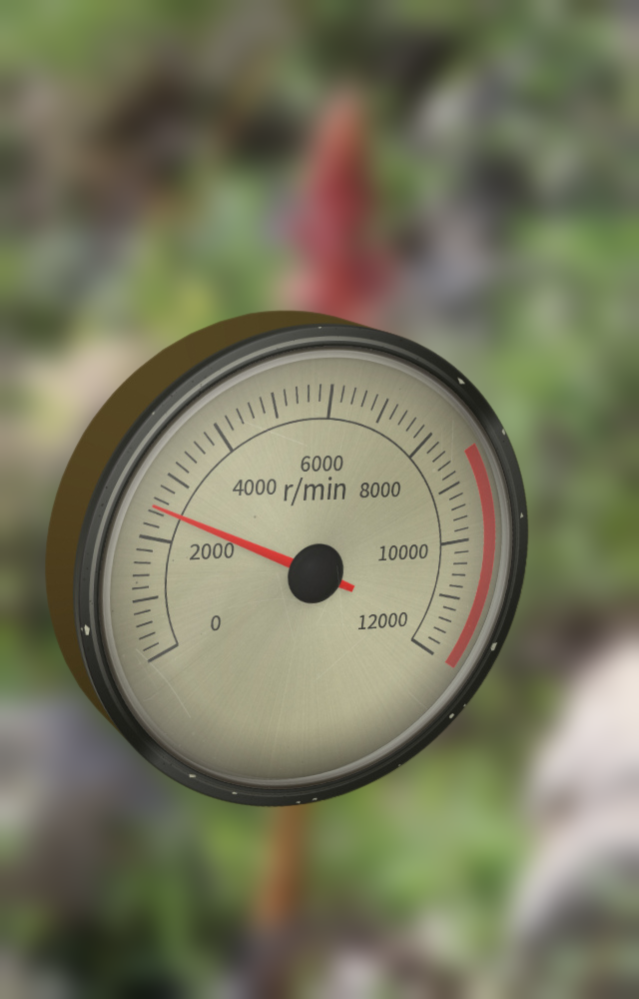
2500 rpm
